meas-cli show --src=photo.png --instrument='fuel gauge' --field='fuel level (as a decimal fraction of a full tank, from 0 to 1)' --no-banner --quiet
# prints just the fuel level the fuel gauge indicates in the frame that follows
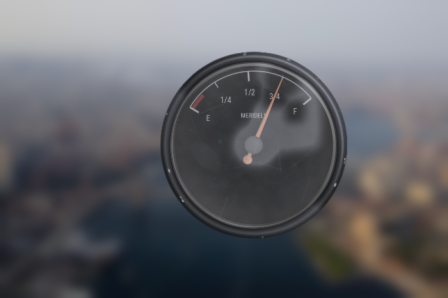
0.75
